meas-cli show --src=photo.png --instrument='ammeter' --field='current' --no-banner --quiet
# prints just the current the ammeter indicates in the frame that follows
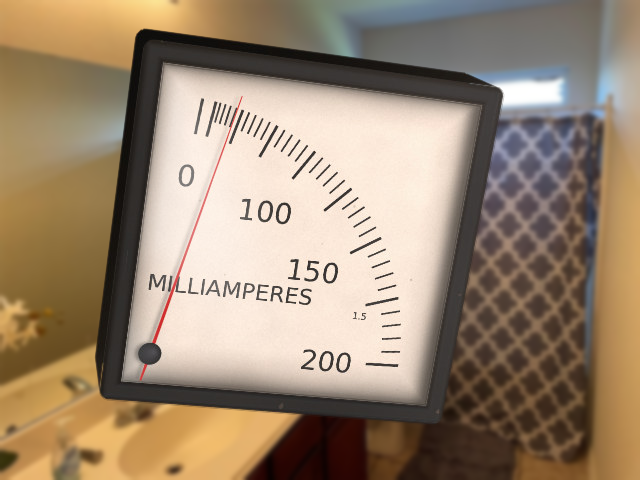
45 mA
